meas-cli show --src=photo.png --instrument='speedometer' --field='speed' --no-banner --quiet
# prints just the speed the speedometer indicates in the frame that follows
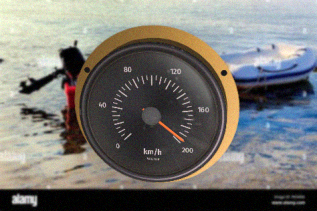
195 km/h
